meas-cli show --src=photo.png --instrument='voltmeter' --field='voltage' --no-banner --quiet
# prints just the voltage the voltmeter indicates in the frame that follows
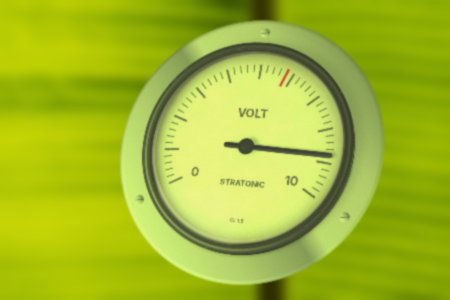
8.8 V
